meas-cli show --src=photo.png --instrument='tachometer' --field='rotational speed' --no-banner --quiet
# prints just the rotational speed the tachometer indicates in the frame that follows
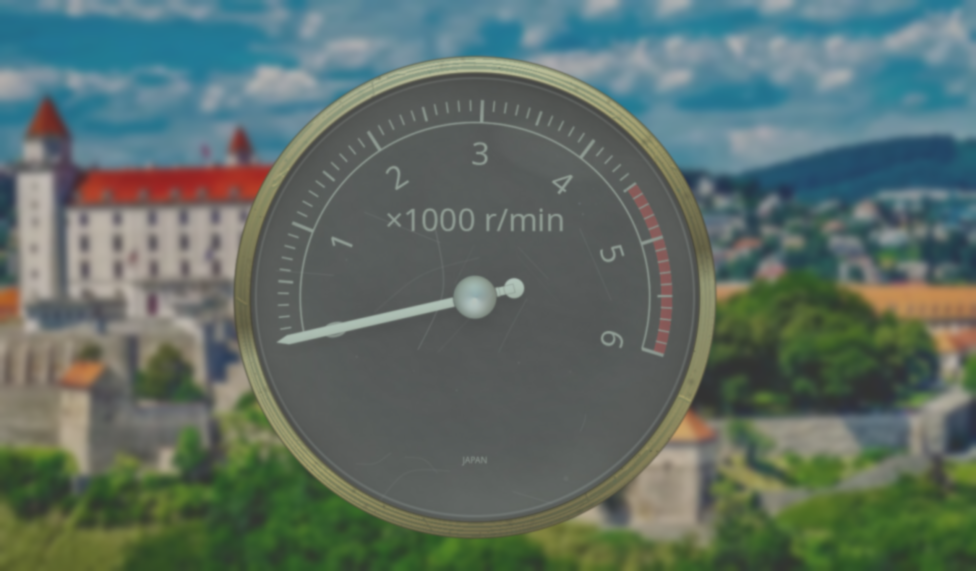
0 rpm
